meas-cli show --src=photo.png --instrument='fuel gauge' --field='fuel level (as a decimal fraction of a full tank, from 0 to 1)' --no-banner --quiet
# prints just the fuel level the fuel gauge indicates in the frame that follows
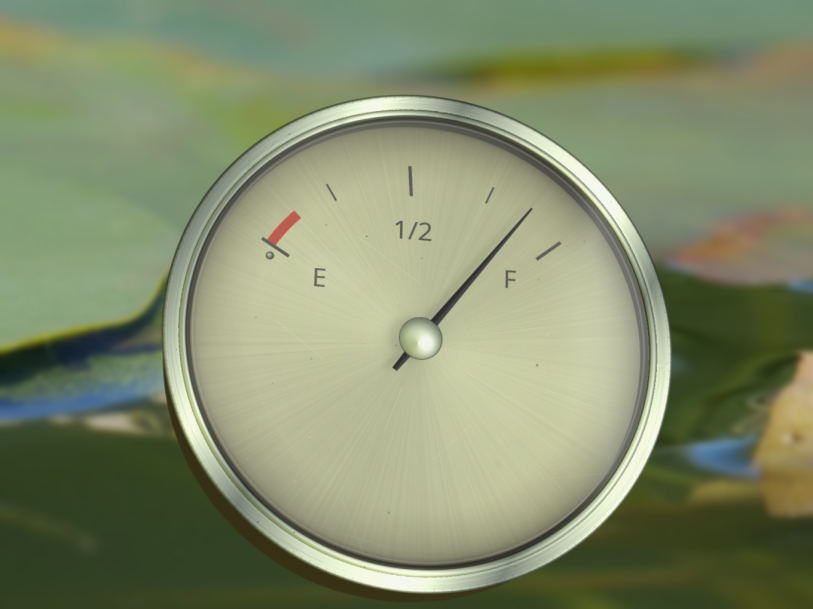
0.875
